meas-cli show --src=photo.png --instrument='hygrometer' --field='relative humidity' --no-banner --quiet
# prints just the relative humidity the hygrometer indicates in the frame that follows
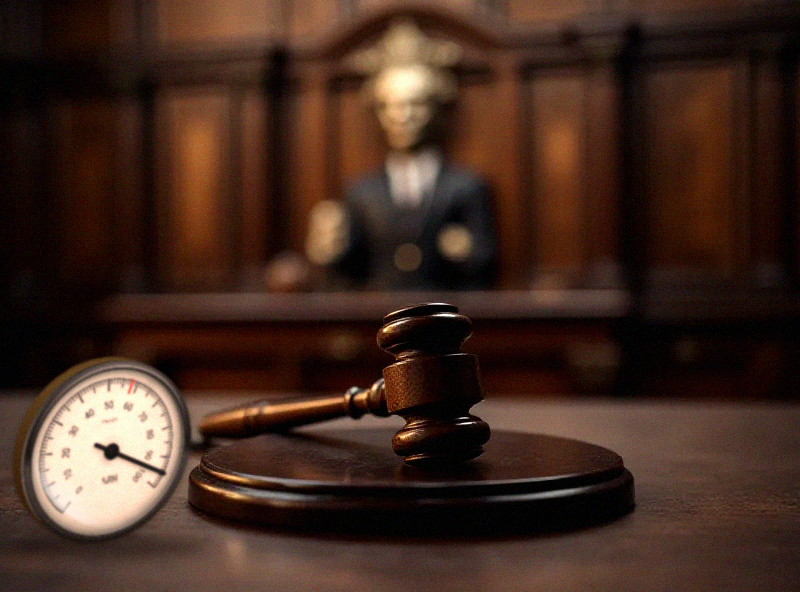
95 %
